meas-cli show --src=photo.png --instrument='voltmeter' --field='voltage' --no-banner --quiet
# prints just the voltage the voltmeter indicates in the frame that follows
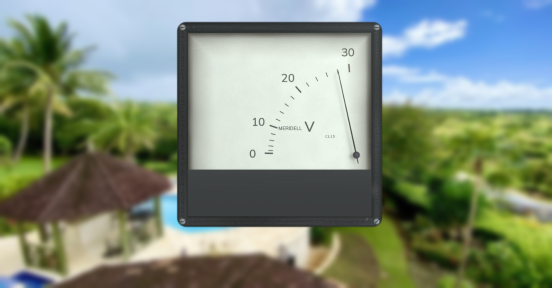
28 V
